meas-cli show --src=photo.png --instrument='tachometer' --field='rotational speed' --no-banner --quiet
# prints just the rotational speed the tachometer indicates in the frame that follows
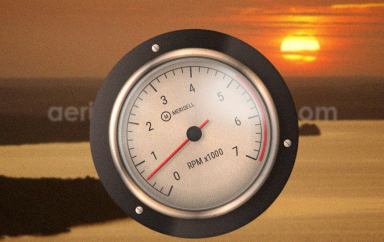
600 rpm
